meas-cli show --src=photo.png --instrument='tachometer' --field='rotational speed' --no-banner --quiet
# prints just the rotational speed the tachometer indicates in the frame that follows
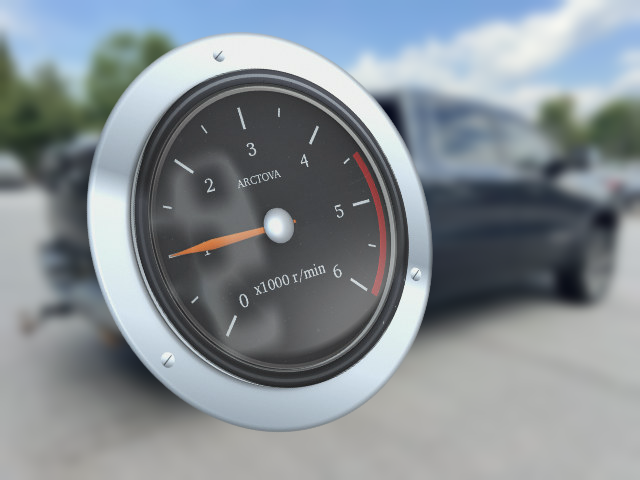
1000 rpm
